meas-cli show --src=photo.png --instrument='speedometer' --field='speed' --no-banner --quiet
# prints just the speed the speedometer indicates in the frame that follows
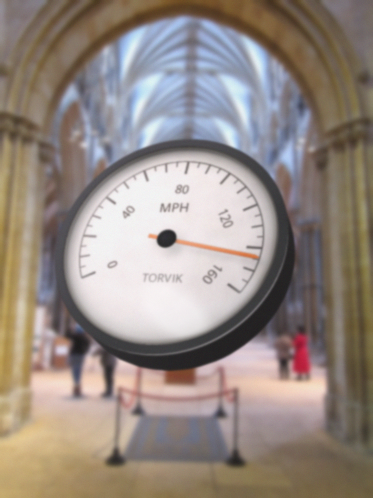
145 mph
